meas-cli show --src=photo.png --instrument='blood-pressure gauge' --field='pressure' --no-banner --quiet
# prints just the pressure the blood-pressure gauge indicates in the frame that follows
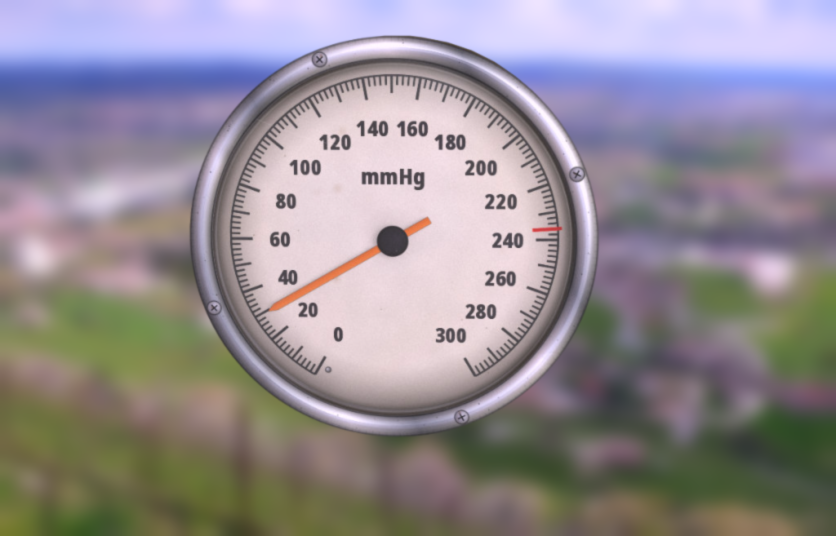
30 mmHg
